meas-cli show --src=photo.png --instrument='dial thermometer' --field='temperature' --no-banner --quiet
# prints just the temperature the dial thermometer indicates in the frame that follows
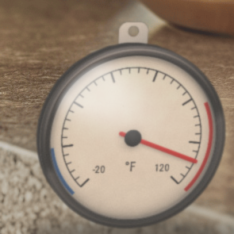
108 °F
